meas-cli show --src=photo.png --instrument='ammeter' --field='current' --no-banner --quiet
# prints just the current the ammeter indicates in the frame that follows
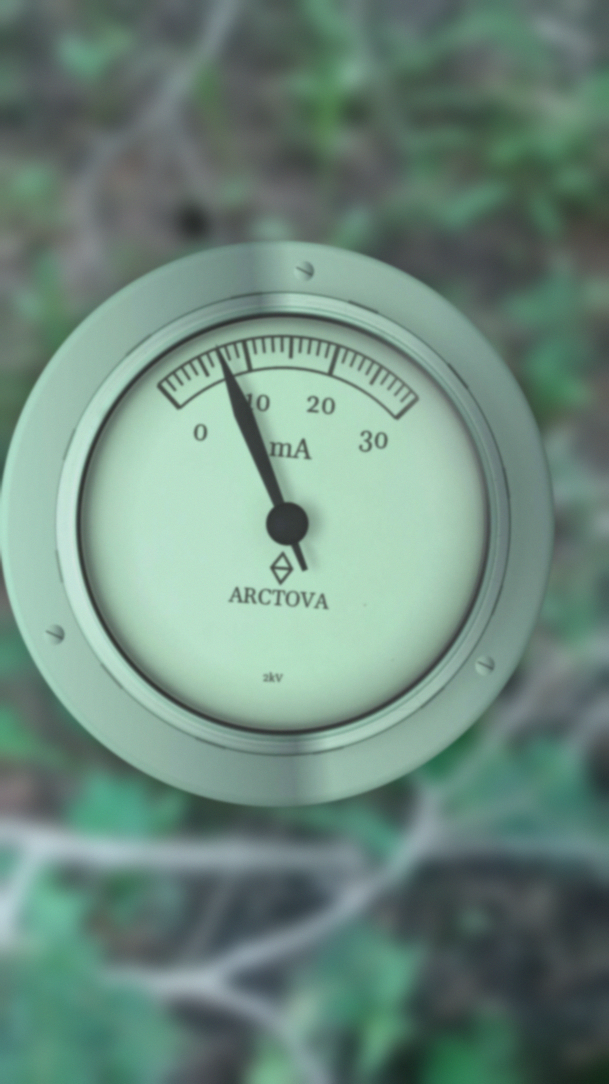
7 mA
